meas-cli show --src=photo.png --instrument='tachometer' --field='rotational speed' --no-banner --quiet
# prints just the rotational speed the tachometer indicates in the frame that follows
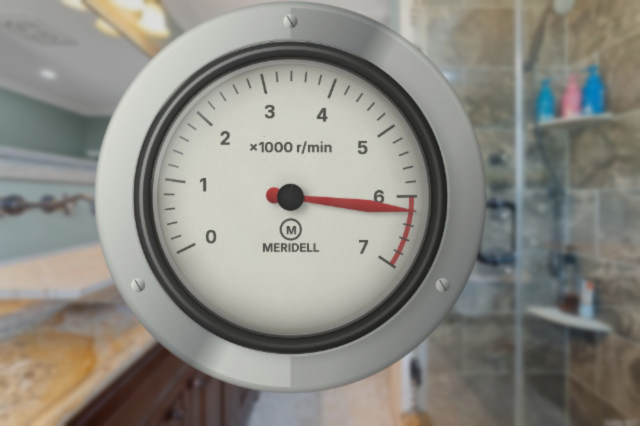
6200 rpm
